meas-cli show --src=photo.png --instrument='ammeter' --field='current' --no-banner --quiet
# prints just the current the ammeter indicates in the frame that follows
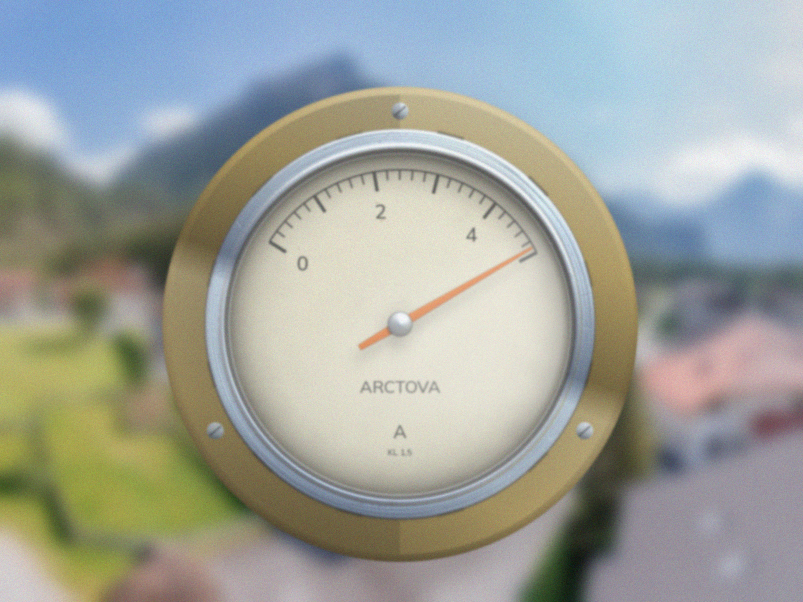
4.9 A
